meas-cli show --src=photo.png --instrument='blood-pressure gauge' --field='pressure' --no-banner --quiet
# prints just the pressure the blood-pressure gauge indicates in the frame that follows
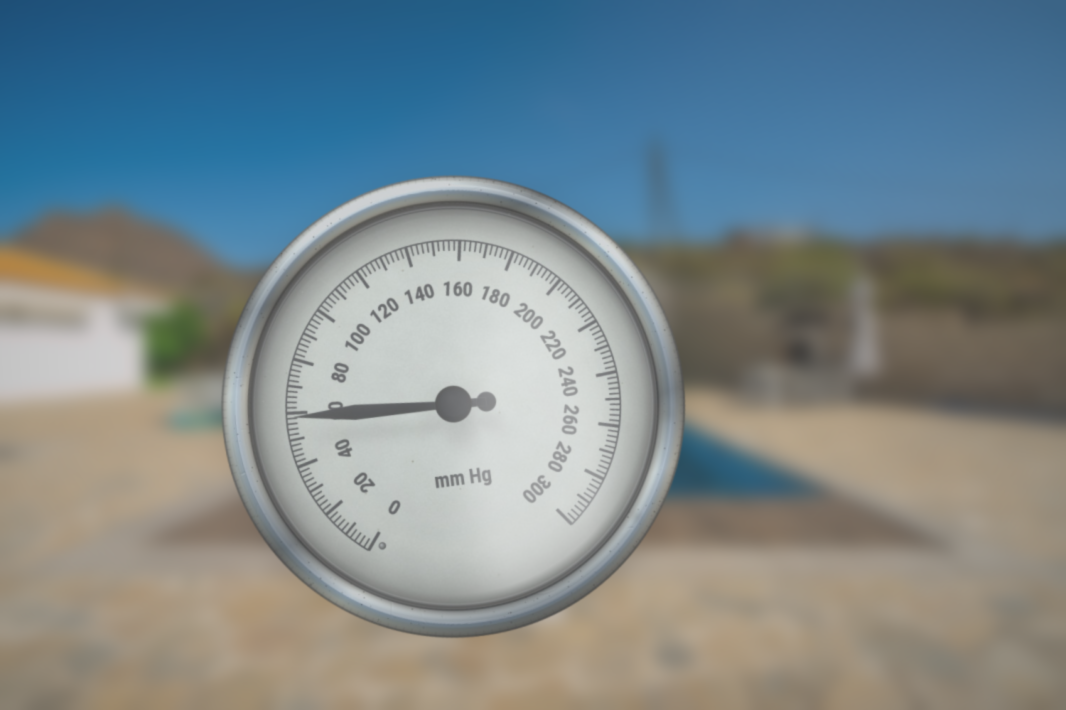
58 mmHg
